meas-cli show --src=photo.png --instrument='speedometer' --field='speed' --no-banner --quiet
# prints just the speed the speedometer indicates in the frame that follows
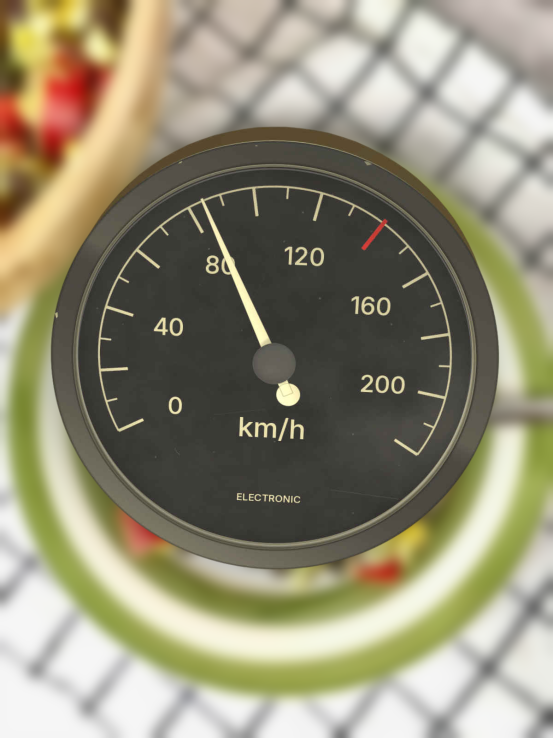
85 km/h
